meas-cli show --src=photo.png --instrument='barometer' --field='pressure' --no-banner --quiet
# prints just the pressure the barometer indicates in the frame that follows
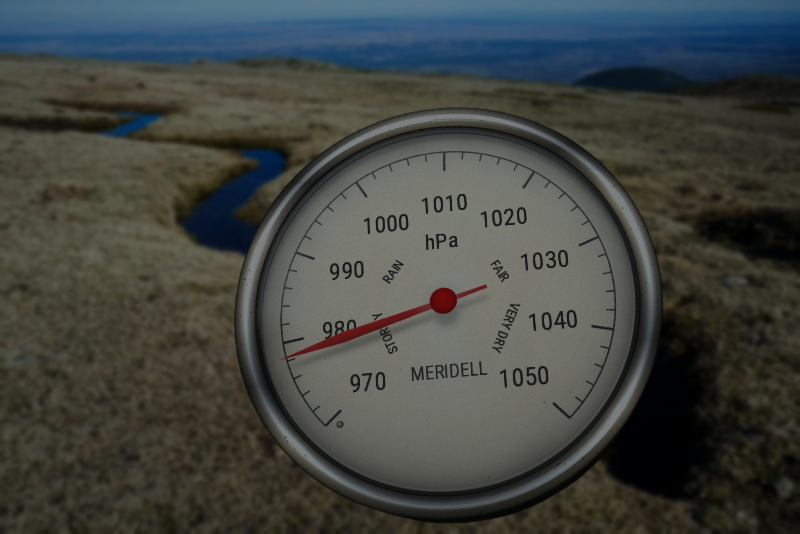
978 hPa
